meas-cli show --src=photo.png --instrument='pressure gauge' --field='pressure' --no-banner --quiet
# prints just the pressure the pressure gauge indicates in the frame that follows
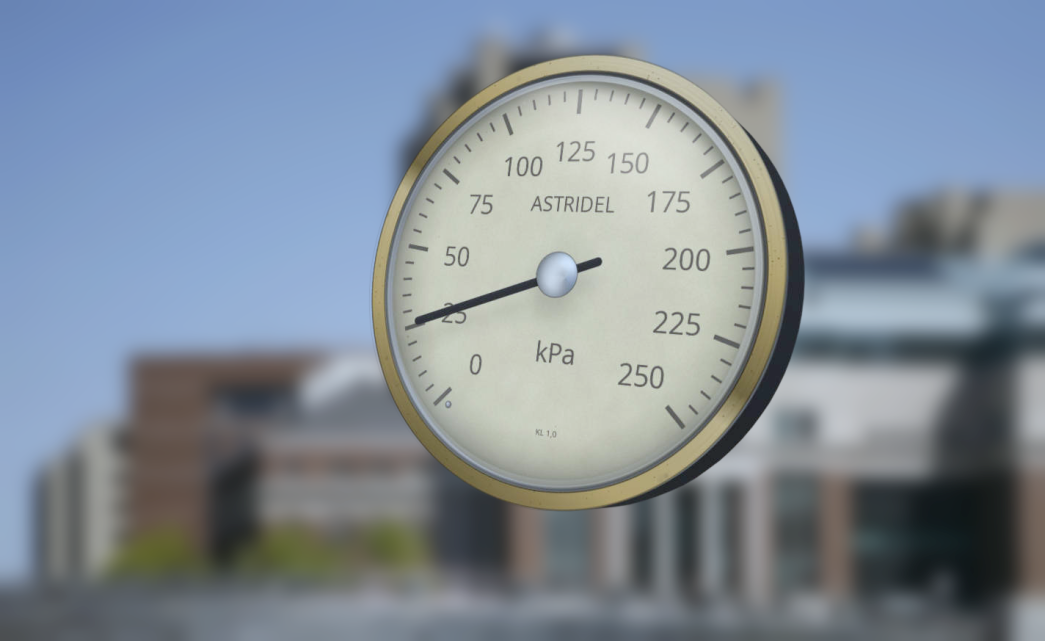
25 kPa
